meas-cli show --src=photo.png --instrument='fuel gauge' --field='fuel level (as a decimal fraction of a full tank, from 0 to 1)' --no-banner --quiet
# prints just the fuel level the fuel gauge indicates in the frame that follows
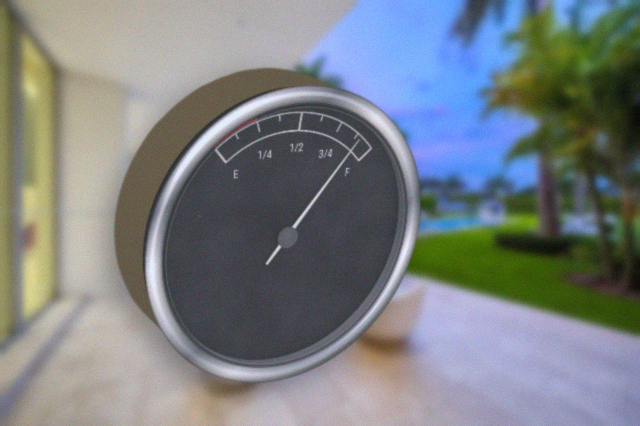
0.875
